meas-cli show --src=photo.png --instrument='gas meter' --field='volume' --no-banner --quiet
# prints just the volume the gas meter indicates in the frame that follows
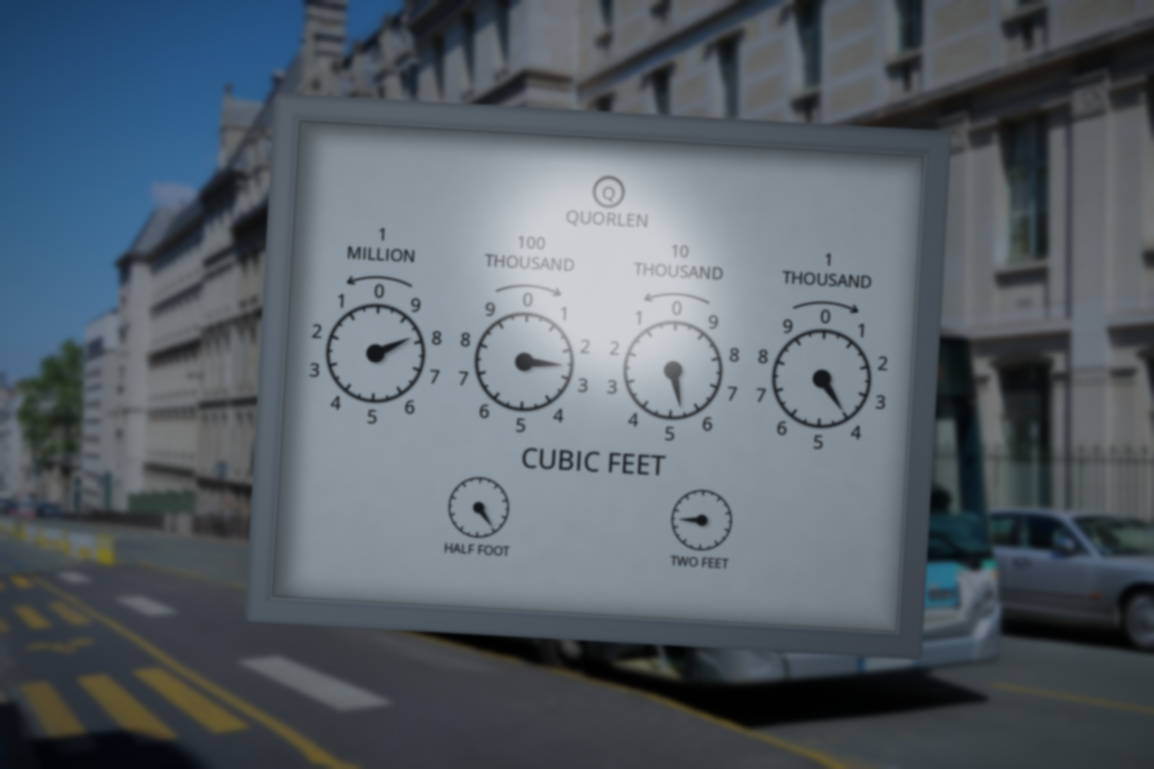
825400 ft³
